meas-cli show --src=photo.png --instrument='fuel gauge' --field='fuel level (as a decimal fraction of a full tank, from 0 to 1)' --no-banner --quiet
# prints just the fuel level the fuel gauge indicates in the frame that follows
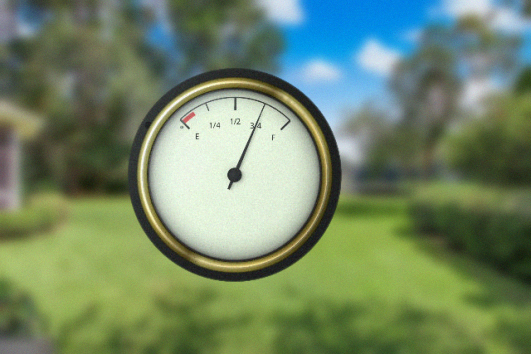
0.75
